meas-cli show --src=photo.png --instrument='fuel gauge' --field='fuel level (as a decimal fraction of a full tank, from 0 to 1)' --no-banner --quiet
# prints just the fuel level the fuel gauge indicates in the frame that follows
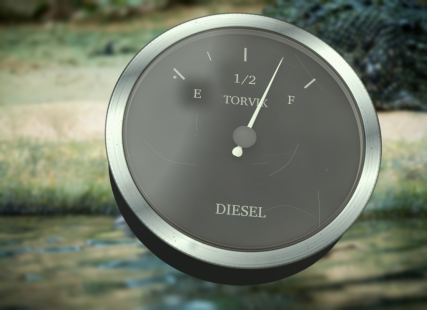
0.75
